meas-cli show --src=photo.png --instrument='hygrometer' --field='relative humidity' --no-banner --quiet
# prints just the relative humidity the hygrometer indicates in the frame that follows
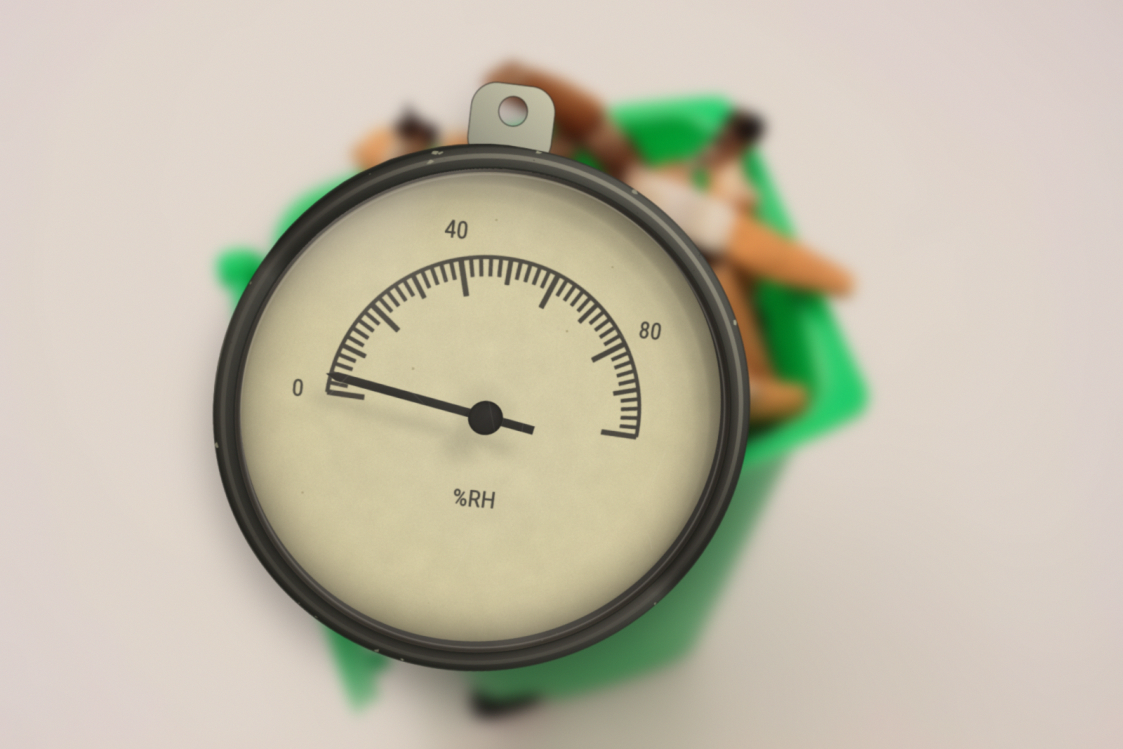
4 %
